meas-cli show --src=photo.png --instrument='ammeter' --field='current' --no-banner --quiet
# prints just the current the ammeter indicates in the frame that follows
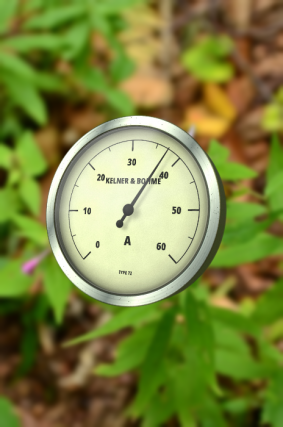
37.5 A
